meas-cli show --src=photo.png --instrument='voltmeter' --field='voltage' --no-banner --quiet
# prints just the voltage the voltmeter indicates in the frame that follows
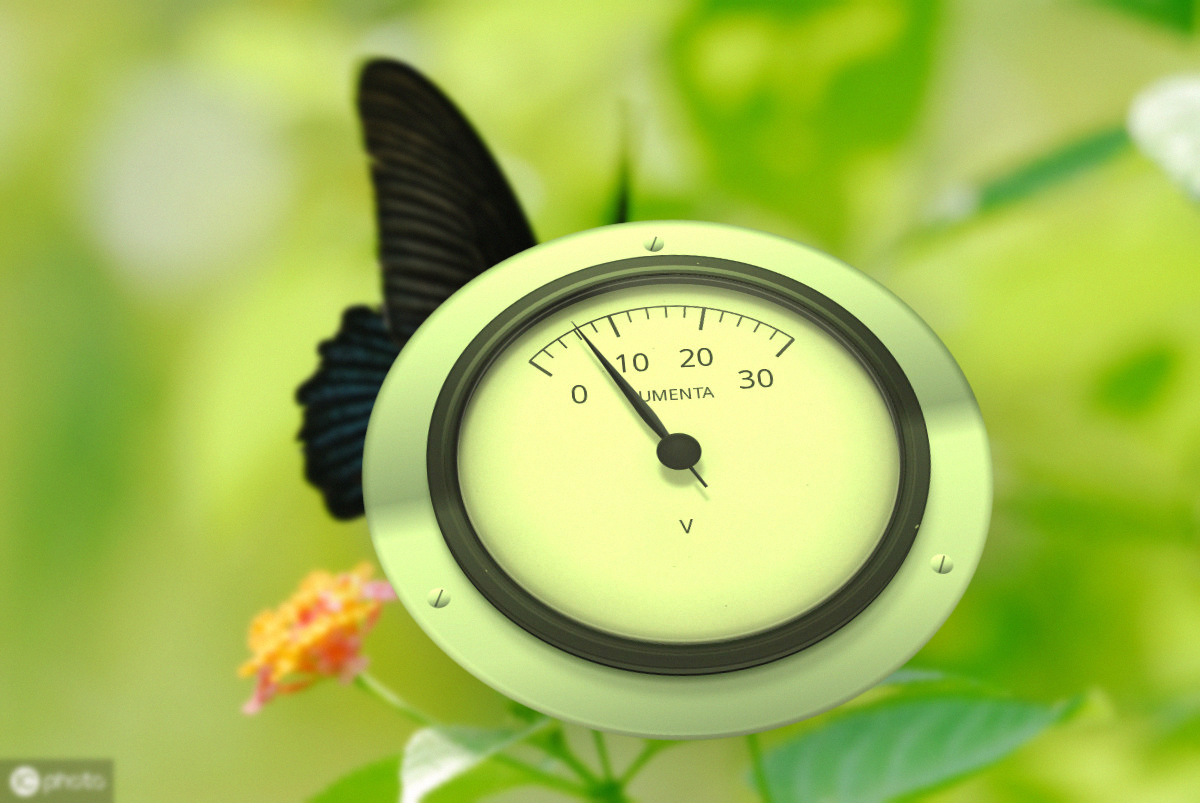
6 V
